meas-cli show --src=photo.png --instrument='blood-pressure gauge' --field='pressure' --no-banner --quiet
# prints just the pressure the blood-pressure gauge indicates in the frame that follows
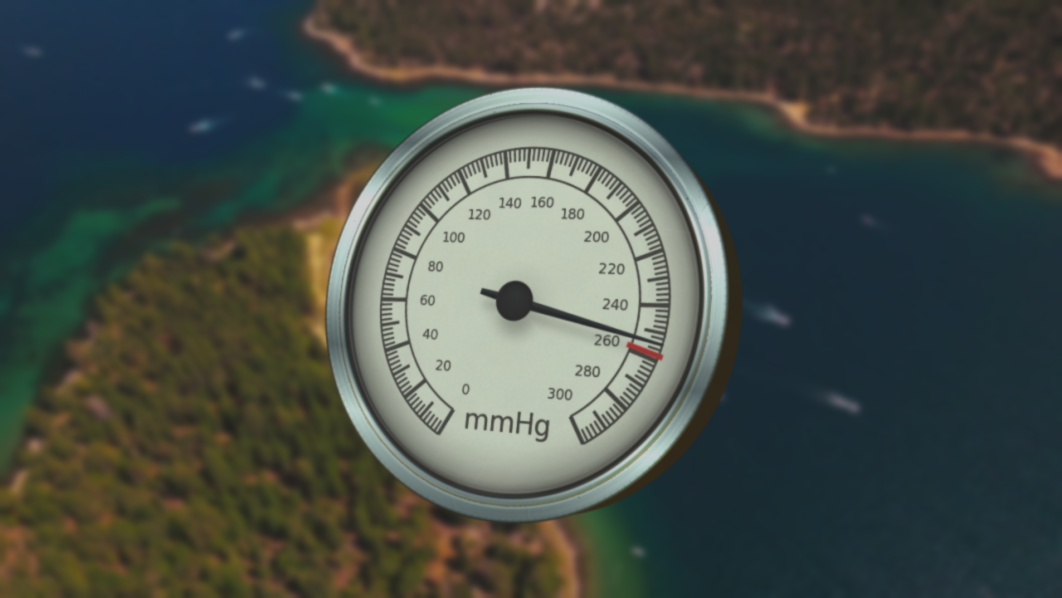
254 mmHg
